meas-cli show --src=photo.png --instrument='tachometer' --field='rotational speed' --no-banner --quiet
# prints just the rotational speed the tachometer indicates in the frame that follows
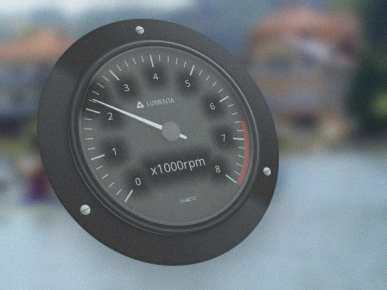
2200 rpm
